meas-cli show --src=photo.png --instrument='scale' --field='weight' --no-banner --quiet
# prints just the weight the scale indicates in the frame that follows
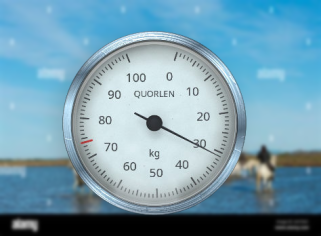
31 kg
